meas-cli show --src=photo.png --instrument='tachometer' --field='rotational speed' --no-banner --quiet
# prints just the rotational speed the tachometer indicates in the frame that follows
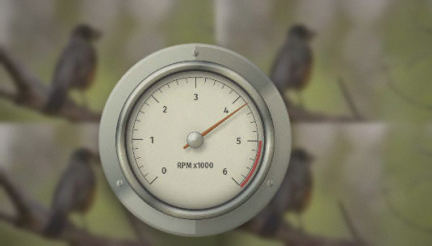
4200 rpm
